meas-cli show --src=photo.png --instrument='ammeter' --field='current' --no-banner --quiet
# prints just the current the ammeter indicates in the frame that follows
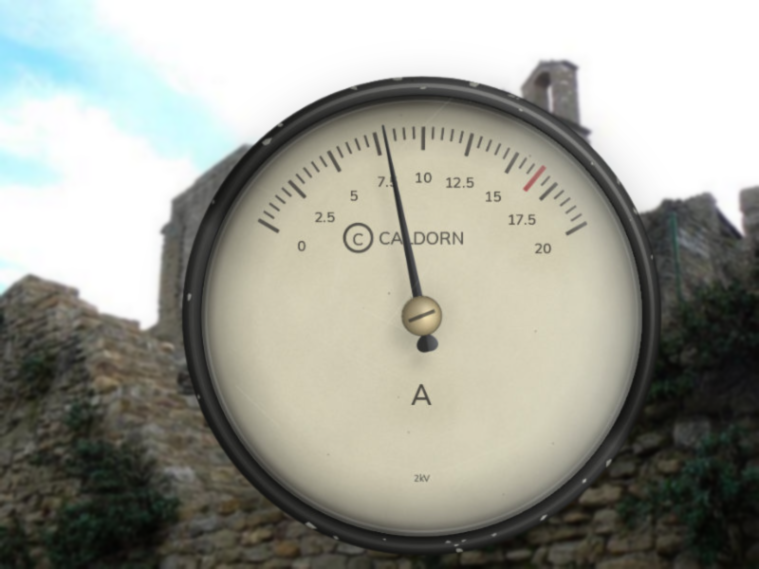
8 A
